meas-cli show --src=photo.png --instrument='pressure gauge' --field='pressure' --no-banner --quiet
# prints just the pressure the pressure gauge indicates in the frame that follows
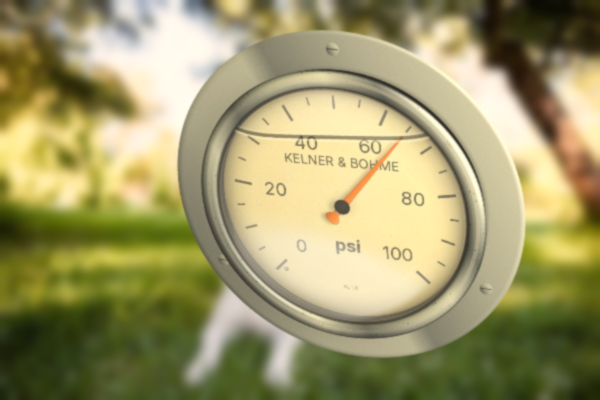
65 psi
